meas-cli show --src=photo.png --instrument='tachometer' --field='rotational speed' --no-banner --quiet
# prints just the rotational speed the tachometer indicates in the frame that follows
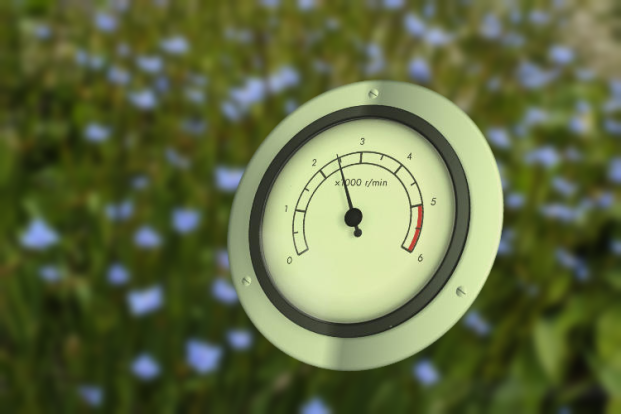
2500 rpm
